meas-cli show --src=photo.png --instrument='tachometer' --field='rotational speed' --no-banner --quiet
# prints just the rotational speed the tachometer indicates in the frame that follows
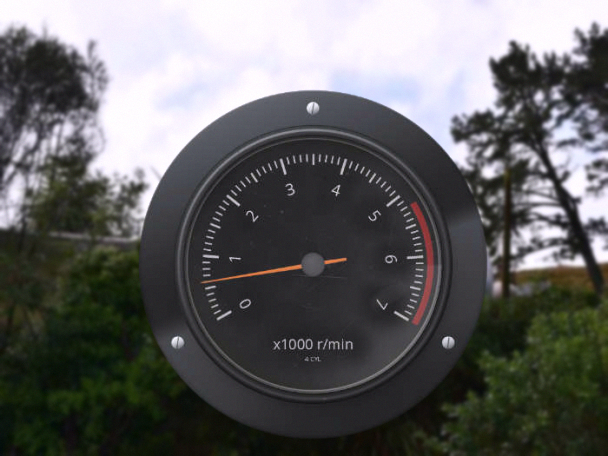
600 rpm
